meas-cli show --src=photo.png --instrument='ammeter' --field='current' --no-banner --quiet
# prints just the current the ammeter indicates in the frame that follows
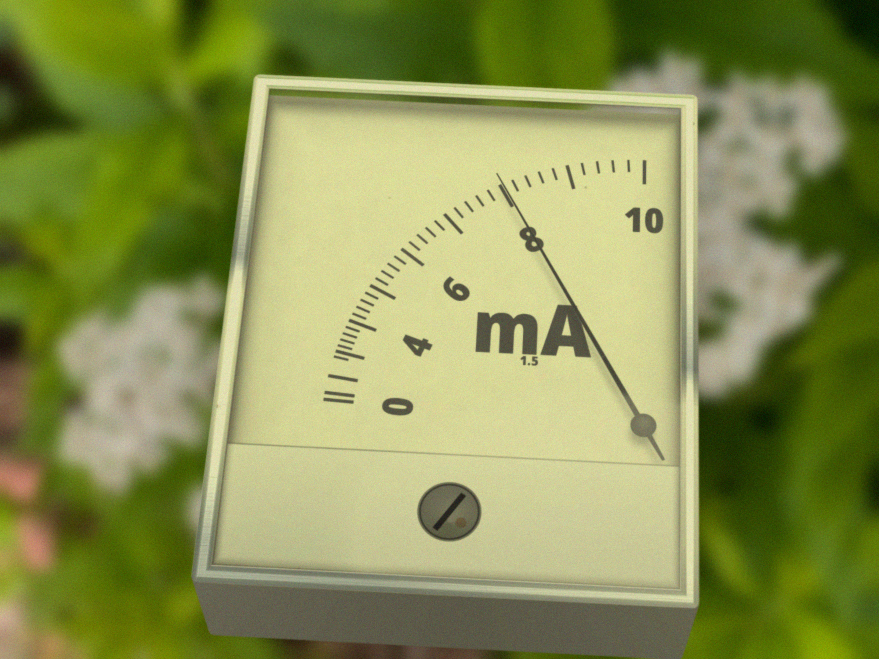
8 mA
